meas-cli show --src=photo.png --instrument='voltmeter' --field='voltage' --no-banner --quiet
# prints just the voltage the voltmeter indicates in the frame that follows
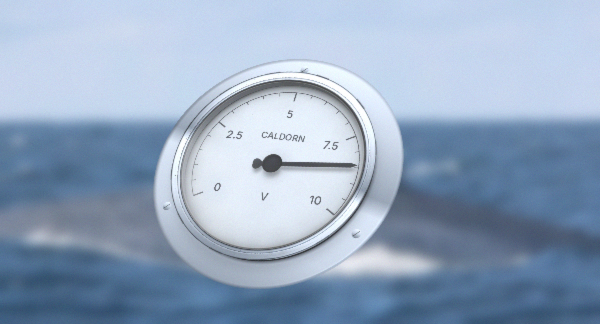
8.5 V
